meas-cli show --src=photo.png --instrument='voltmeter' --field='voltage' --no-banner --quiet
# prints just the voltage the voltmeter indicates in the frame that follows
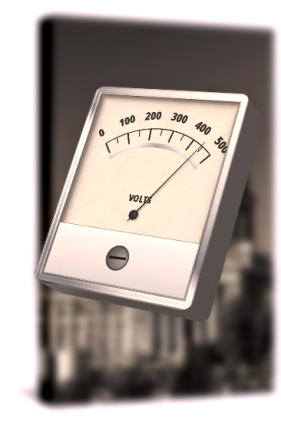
450 V
